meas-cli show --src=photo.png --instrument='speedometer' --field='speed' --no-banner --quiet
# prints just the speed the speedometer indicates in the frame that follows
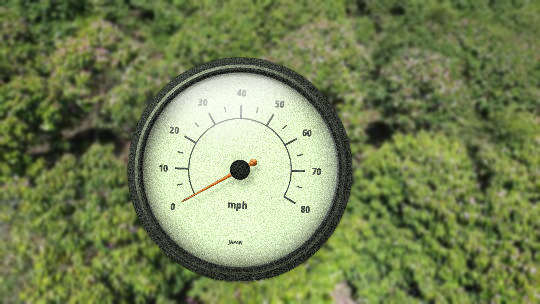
0 mph
